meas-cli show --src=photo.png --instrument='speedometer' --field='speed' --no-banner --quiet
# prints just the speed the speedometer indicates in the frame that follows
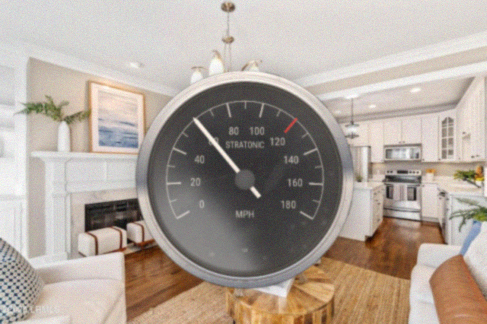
60 mph
